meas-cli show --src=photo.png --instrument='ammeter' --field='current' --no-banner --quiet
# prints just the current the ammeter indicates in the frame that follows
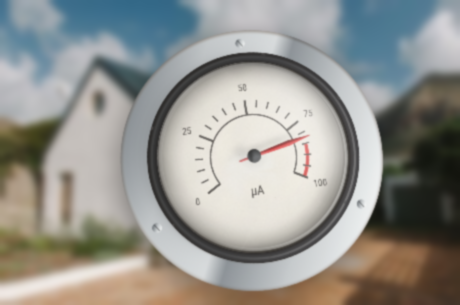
82.5 µA
